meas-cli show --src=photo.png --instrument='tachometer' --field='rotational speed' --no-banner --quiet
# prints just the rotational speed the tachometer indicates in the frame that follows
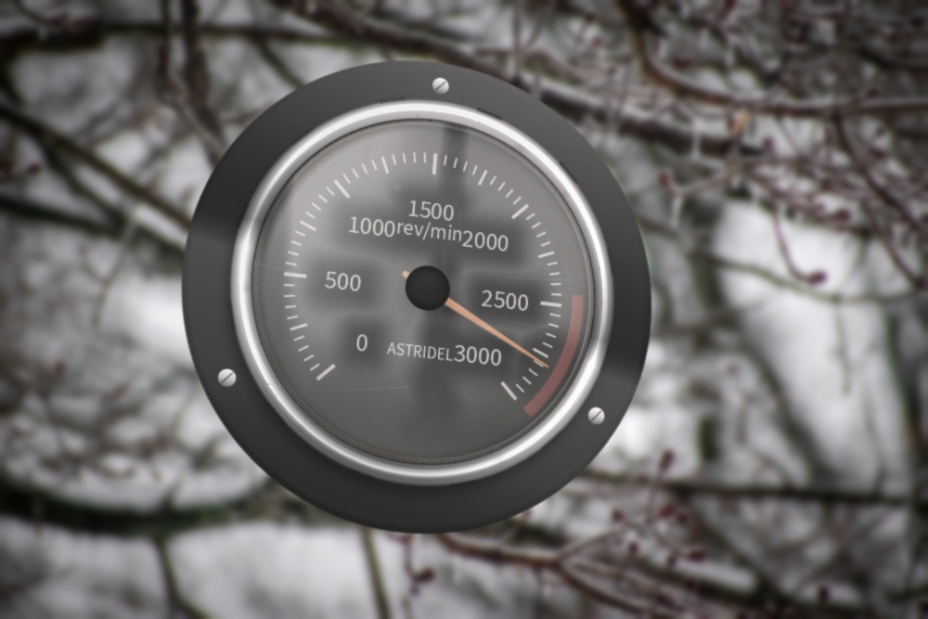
2800 rpm
